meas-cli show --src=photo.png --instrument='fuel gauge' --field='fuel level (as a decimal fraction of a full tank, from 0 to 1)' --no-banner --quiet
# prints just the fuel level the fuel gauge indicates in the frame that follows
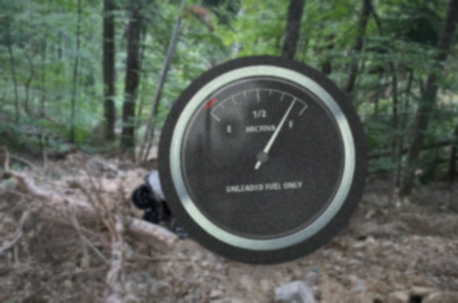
0.875
